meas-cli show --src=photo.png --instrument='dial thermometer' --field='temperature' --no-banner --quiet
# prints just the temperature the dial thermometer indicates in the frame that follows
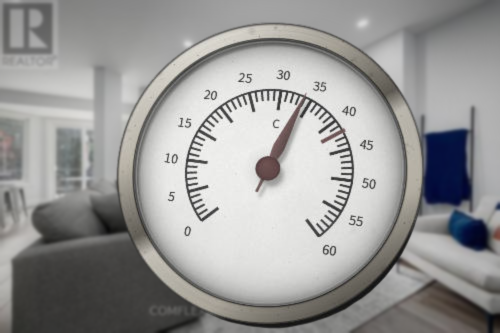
34 °C
